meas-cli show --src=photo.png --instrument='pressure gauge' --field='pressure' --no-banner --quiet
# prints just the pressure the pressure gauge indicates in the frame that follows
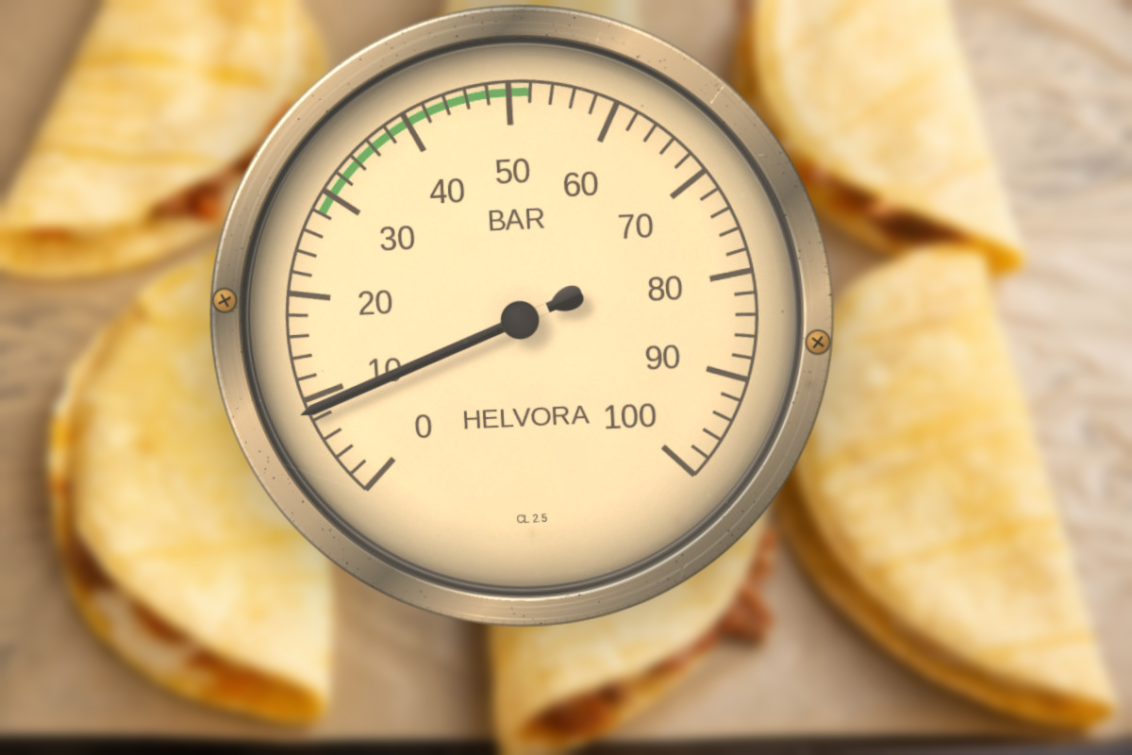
9 bar
